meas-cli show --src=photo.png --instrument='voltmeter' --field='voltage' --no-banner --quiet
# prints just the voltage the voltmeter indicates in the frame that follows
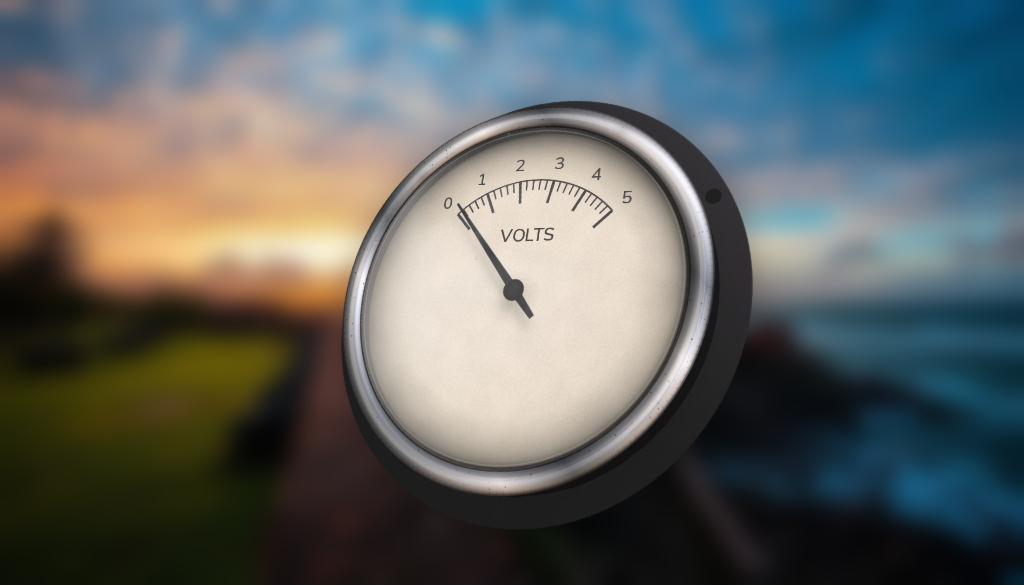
0.2 V
